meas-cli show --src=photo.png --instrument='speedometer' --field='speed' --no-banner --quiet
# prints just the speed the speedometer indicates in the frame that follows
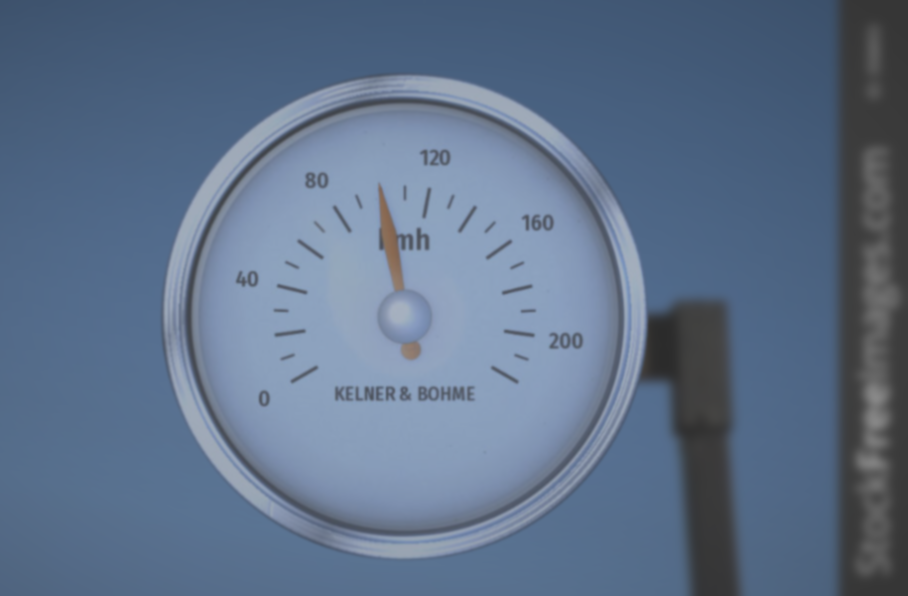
100 km/h
